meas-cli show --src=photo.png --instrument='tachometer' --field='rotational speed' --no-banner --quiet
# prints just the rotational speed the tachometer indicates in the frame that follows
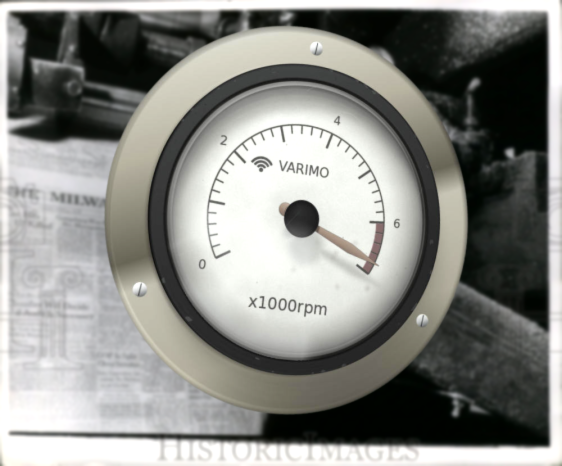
6800 rpm
